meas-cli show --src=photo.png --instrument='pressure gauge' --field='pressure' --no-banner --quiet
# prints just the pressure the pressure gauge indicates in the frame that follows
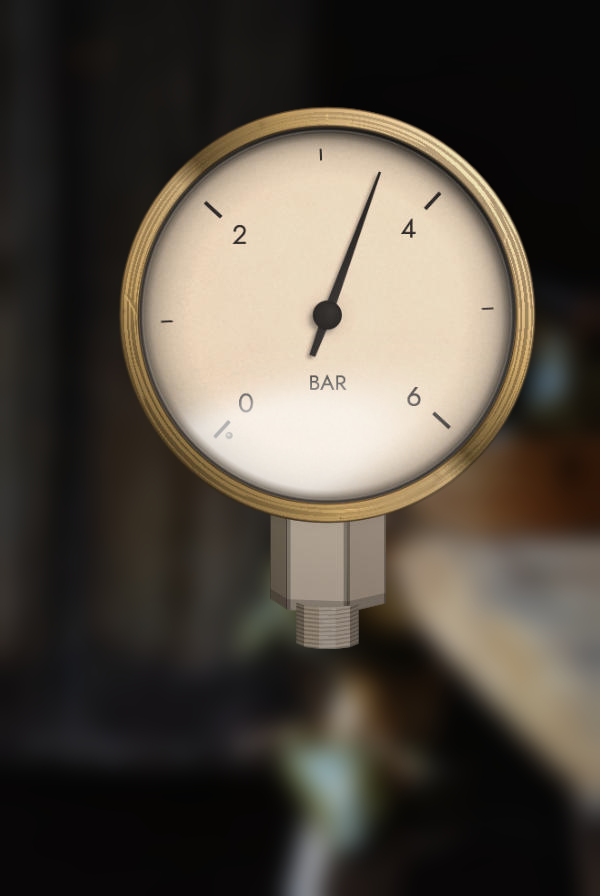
3.5 bar
